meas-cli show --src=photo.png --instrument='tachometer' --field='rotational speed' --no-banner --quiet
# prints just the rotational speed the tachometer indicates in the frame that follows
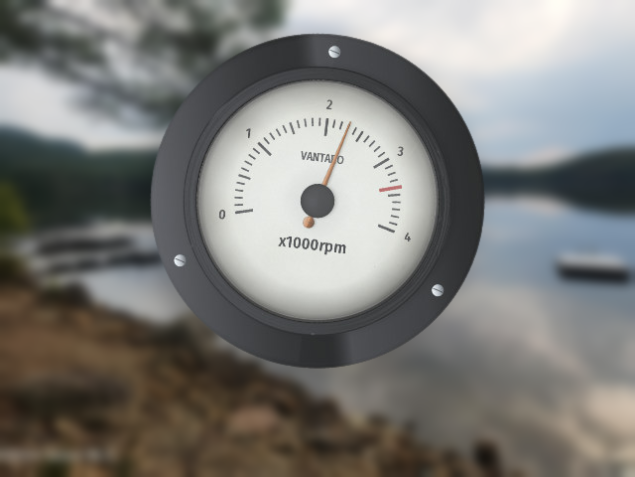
2300 rpm
